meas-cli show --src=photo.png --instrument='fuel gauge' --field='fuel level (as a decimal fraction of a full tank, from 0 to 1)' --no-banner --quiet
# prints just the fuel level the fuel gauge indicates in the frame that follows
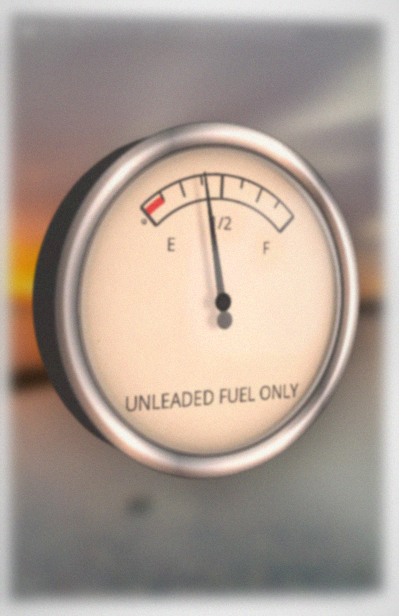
0.375
